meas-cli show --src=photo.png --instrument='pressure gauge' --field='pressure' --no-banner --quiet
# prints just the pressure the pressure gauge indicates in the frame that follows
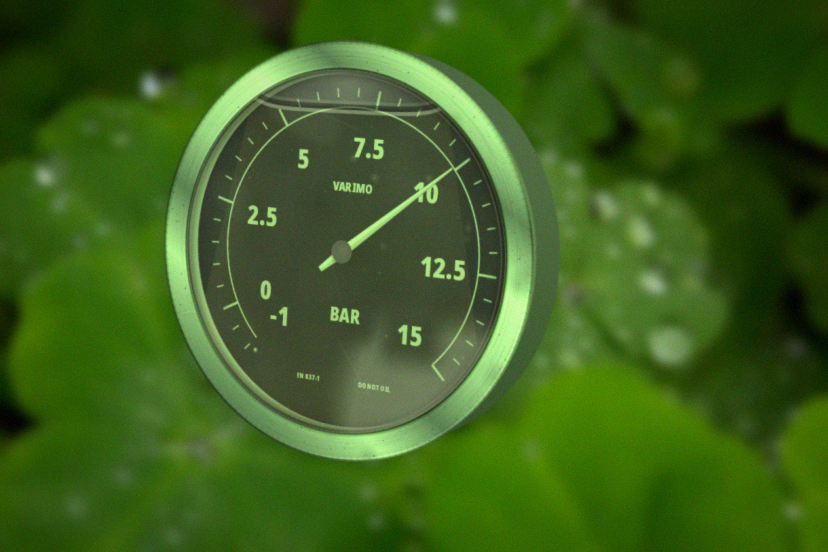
10 bar
